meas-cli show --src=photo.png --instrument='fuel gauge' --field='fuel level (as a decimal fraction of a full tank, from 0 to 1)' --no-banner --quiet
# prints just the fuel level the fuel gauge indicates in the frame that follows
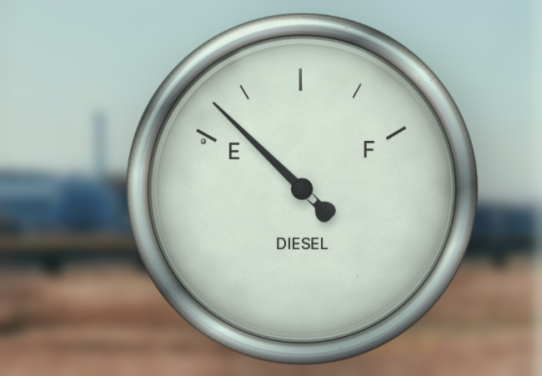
0.125
